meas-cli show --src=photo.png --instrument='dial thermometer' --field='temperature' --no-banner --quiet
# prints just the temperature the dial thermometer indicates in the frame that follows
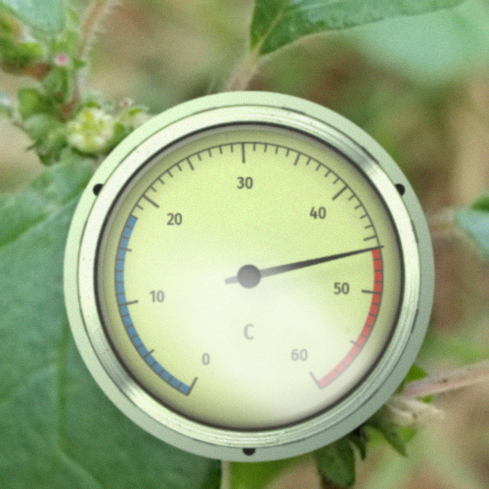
46 °C
